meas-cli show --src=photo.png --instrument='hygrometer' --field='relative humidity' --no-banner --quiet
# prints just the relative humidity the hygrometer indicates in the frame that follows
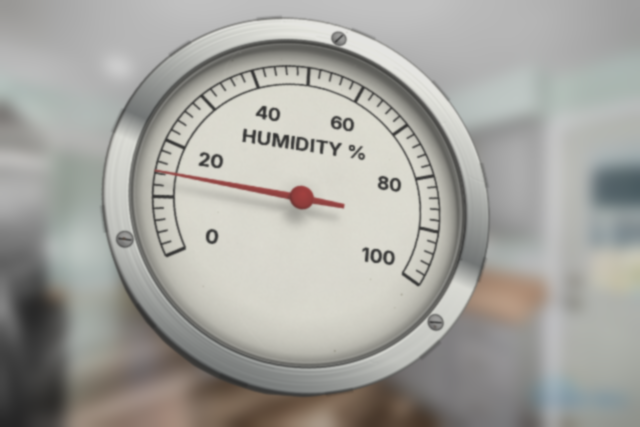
14 %
